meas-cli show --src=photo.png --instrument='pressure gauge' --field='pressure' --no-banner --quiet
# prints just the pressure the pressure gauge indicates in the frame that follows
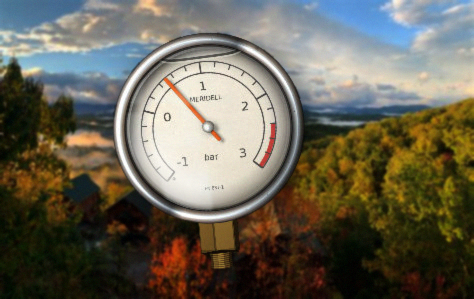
0.5 bar
